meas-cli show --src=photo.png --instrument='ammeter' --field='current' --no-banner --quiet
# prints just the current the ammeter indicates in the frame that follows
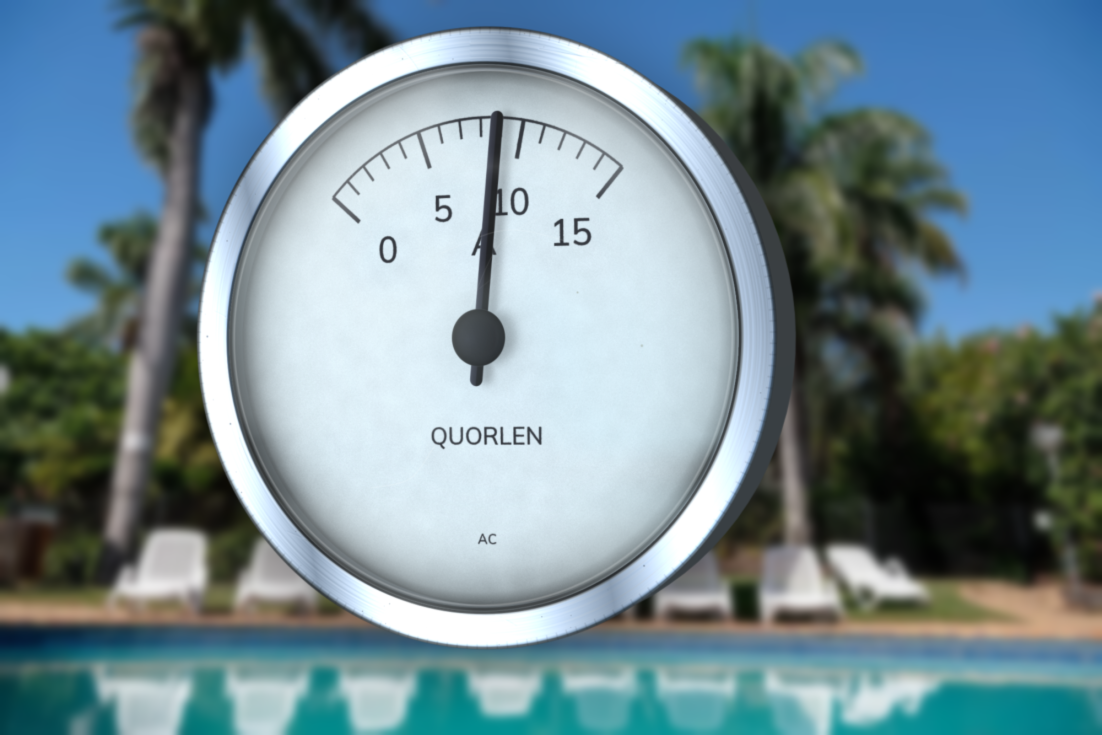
9 A
